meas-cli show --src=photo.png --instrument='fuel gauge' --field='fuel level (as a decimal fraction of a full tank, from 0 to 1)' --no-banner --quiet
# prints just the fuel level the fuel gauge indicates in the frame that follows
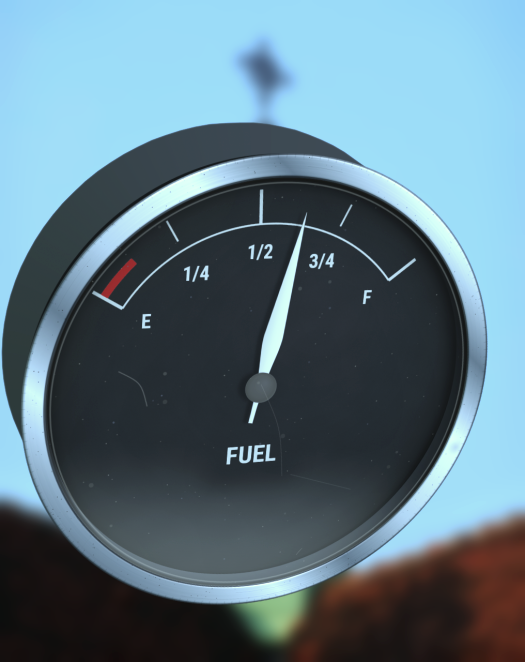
0.625
